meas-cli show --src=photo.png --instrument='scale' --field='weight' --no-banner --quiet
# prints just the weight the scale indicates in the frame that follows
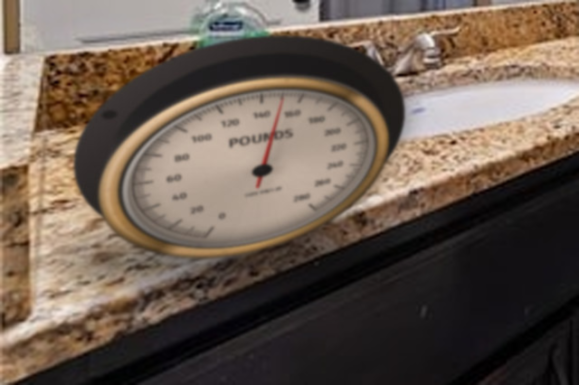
150 lb
